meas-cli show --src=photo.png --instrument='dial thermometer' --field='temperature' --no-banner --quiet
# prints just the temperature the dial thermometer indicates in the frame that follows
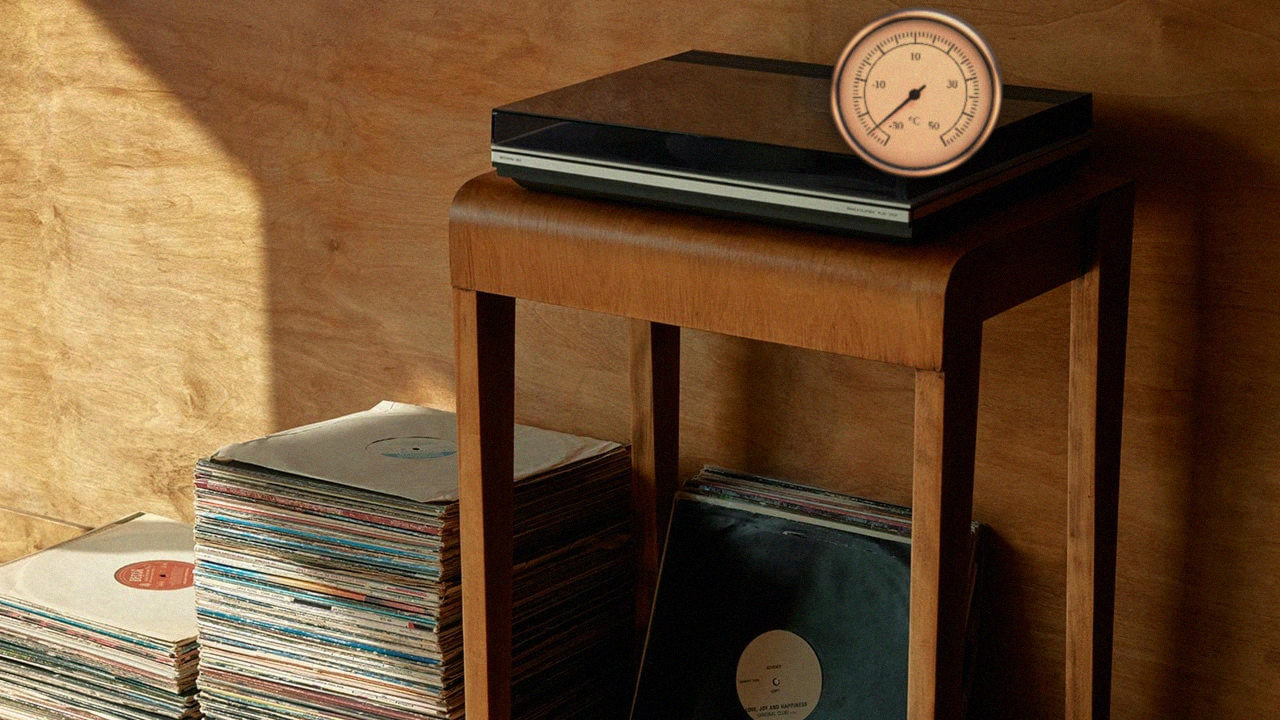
-25 °C
